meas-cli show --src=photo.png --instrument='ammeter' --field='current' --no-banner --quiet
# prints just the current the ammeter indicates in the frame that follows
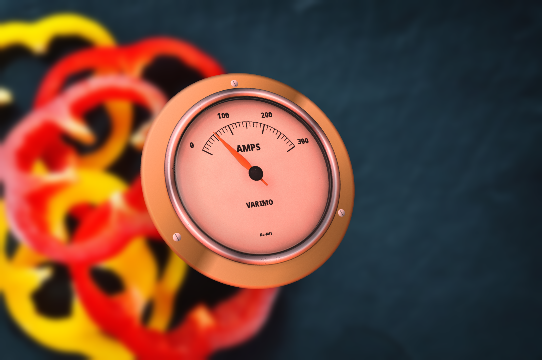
50 A
